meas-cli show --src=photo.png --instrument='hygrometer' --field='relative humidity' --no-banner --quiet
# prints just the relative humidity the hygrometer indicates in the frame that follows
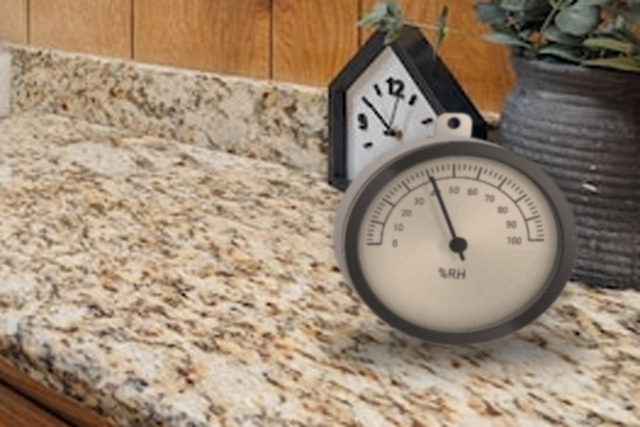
40 %
